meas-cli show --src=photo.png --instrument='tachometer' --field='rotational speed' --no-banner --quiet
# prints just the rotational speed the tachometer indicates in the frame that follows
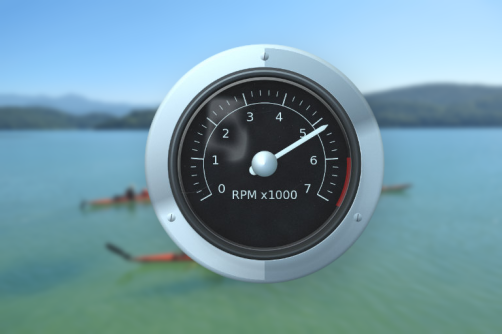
5200 rpm
